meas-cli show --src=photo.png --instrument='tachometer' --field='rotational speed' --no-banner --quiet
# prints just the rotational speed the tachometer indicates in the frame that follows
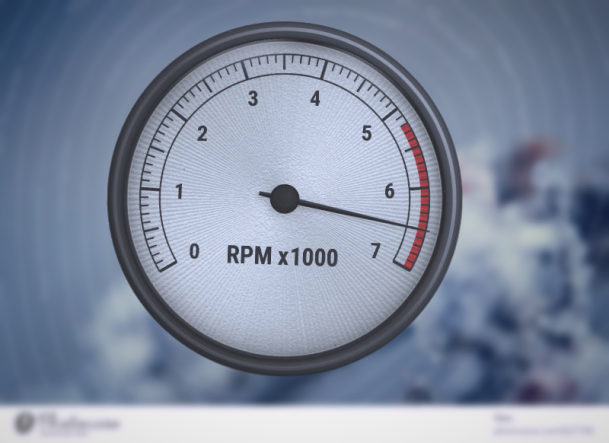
6500 rpm
